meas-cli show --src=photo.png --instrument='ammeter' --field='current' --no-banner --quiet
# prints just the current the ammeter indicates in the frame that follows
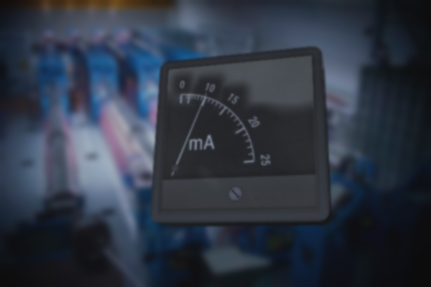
10 mA
